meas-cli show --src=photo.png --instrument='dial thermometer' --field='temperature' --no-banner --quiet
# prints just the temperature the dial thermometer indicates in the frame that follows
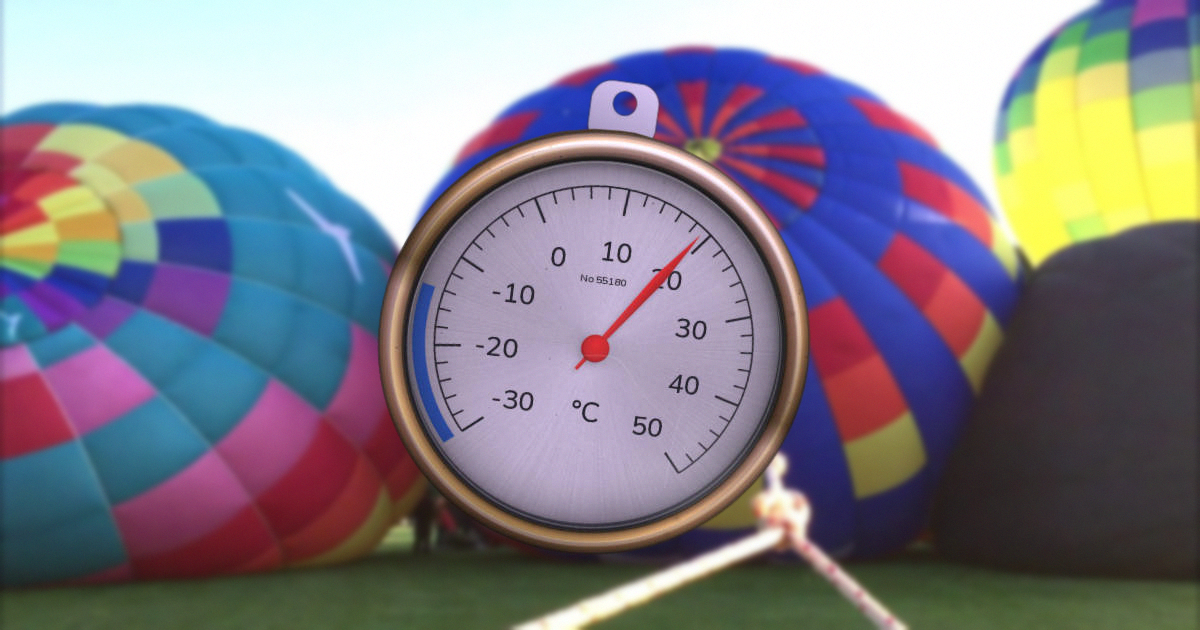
19 °C
